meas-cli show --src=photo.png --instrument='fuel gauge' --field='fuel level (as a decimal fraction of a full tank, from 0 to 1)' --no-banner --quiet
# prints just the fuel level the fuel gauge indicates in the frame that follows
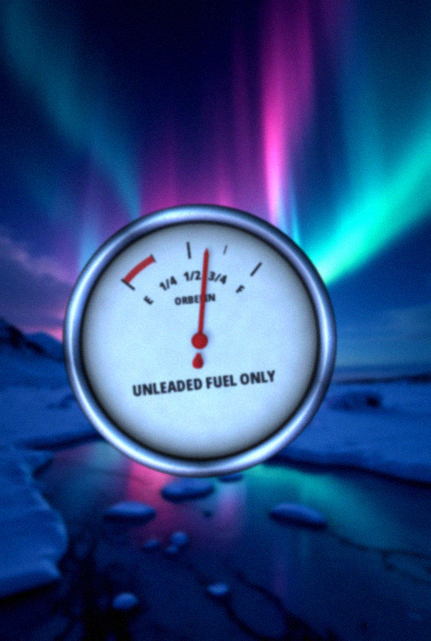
0.625
